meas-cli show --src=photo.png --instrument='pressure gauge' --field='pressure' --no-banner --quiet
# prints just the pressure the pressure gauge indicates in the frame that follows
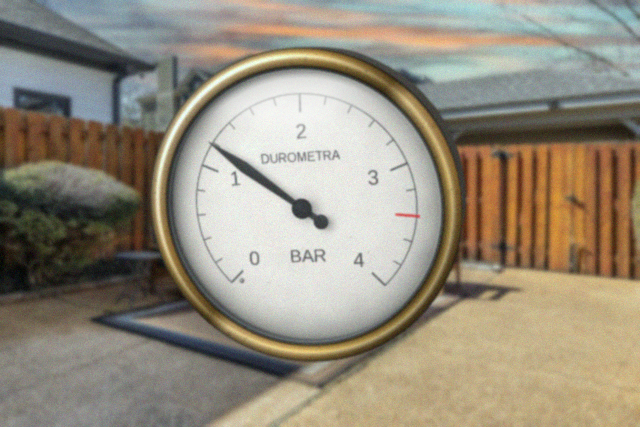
1.2 bar
